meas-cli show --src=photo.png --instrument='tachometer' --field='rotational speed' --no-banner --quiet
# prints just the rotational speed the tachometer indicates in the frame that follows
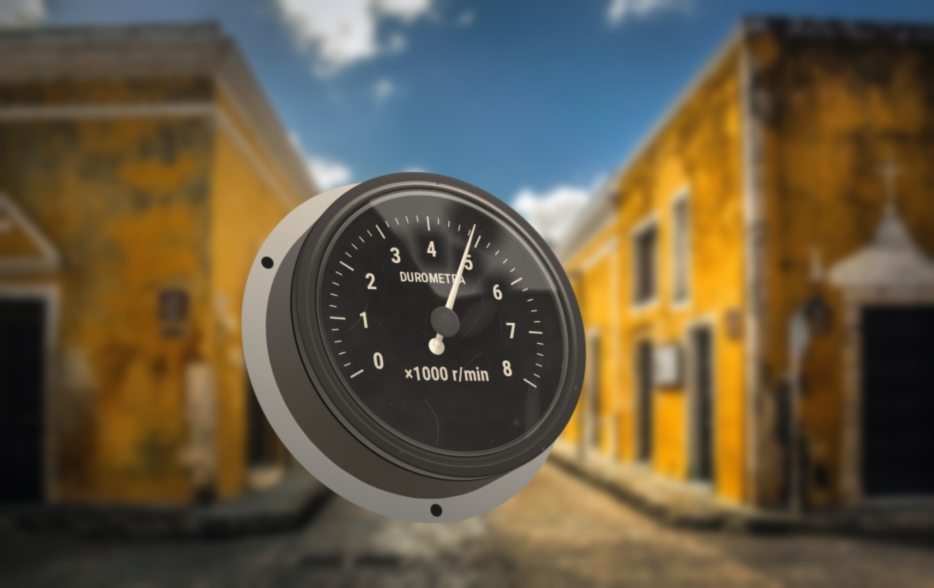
4800 rpm
